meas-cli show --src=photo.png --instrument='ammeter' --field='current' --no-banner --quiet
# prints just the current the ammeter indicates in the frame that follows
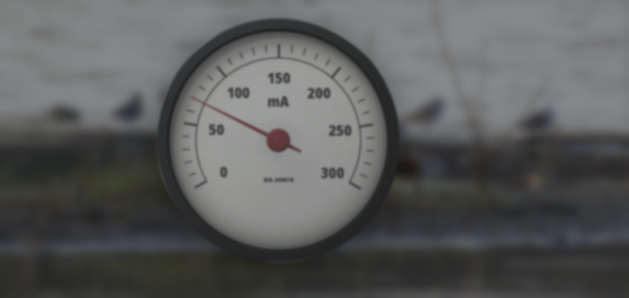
70 mA
